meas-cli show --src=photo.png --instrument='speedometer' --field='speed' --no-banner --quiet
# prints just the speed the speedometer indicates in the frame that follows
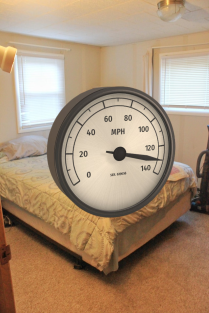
130 mph
